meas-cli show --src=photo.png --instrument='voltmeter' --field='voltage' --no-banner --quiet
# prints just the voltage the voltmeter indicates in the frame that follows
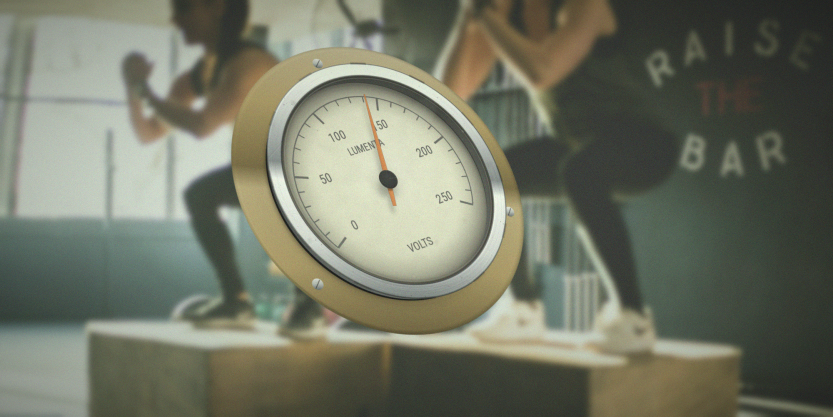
140 V
